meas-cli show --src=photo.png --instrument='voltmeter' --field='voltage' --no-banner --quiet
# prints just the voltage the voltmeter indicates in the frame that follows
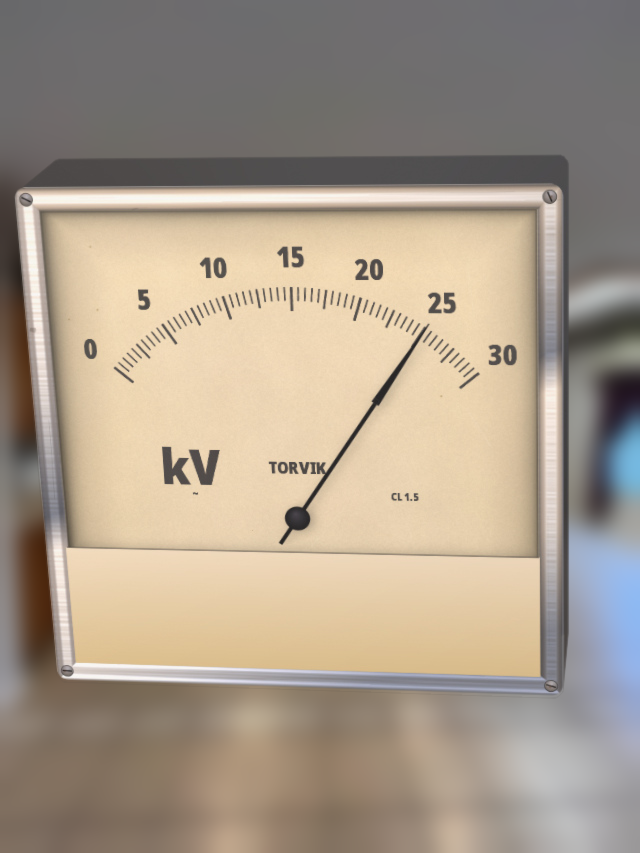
25 kV
